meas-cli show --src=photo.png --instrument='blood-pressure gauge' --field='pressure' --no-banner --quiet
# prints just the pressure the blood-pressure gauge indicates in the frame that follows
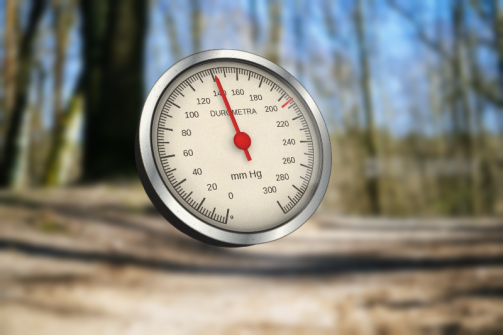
140 mmHg
